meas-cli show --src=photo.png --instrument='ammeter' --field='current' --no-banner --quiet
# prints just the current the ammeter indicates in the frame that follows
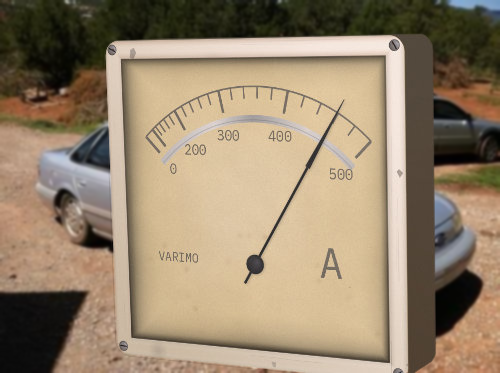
460 A
